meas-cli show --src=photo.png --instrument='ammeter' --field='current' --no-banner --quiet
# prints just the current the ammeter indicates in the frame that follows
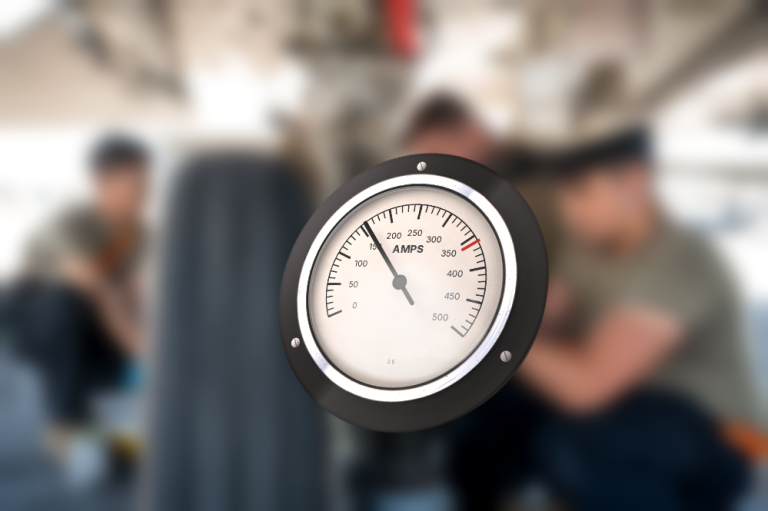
160 A
